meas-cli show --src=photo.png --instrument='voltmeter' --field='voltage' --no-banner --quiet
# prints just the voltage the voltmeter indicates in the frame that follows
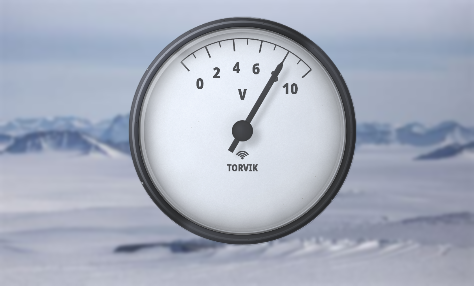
8 V
